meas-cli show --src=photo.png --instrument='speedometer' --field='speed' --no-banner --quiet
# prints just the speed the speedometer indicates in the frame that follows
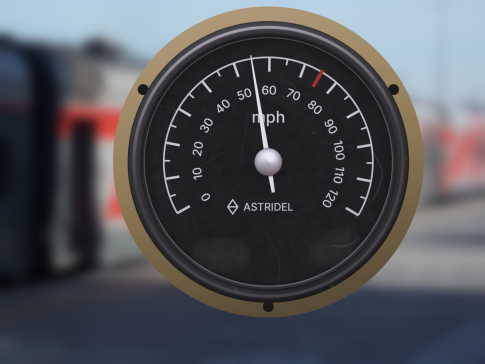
55 mph
